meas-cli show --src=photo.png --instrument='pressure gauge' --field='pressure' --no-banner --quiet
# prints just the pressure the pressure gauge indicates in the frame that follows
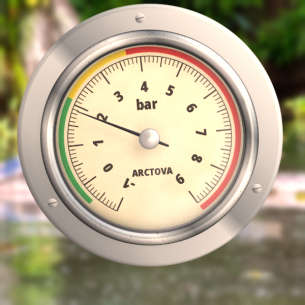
1.9 bar
